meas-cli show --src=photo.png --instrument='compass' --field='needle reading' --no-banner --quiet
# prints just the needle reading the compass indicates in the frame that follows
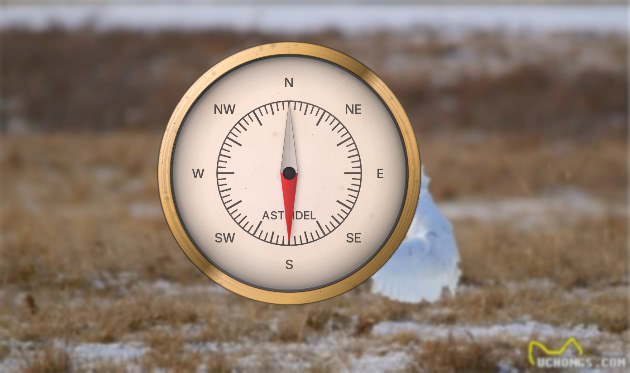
180 °
